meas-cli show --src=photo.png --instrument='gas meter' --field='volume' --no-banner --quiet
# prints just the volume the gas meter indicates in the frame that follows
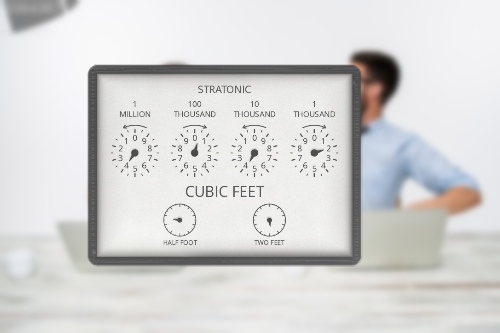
404200 ft³
